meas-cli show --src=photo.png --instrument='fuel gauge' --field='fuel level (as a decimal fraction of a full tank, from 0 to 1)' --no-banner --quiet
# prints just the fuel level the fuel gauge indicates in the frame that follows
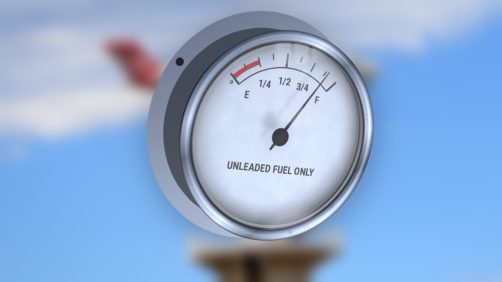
0.875
